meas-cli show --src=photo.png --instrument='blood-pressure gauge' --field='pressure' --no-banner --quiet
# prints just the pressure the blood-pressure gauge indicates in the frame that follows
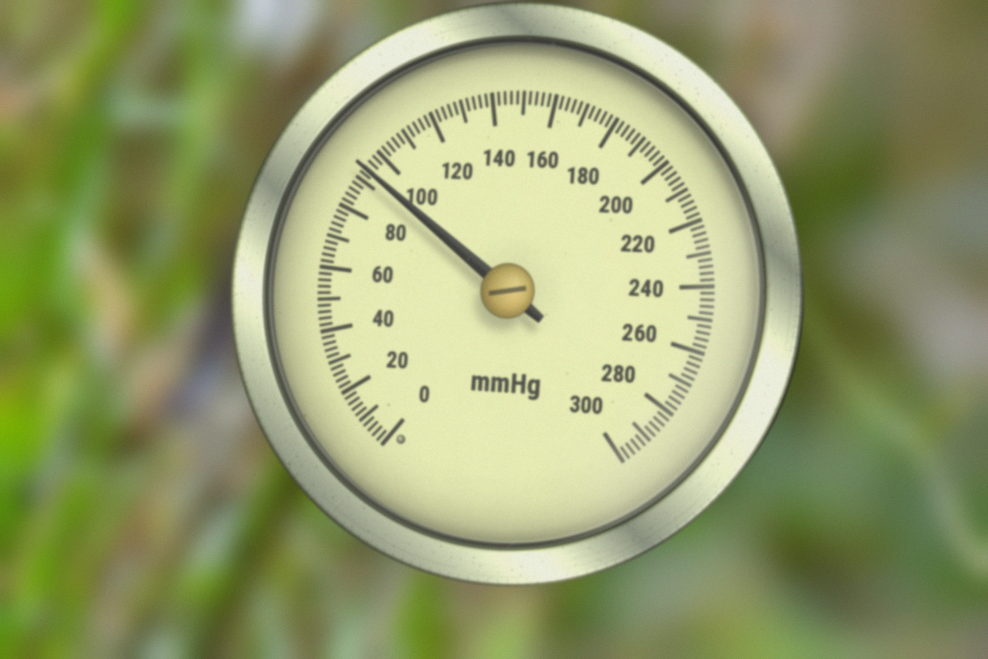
94 mmHg
